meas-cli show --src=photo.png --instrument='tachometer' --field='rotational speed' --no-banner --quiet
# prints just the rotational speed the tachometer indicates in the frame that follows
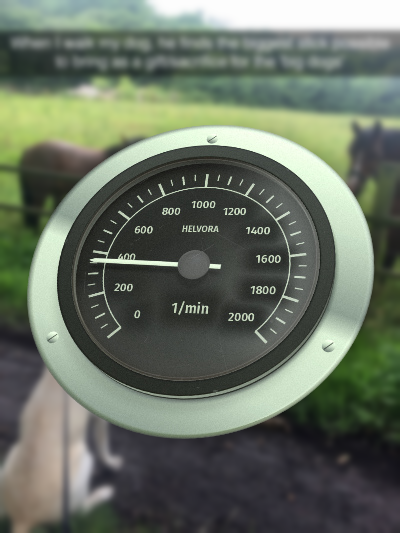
350 rpm
